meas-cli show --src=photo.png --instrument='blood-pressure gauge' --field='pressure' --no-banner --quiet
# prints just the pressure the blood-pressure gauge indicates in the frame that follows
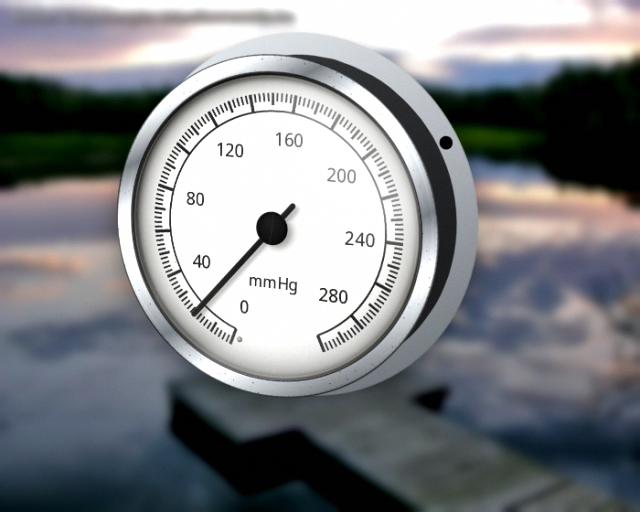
20 mmHg
